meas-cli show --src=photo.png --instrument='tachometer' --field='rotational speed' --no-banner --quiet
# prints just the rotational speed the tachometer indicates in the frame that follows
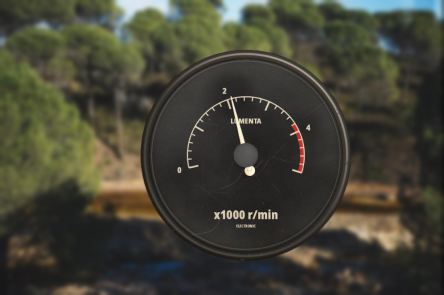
2100 rpm
